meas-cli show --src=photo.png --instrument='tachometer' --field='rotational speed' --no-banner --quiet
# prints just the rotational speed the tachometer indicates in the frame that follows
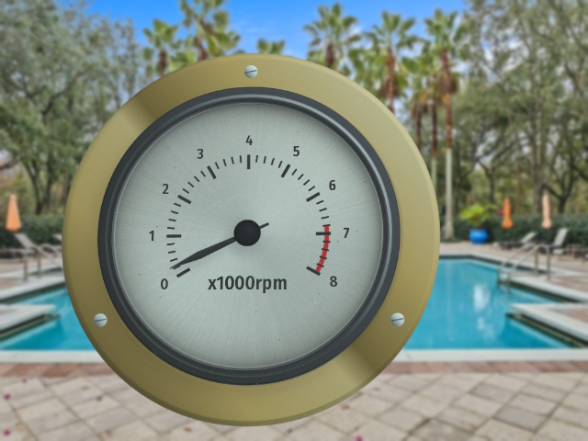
200 rpm
